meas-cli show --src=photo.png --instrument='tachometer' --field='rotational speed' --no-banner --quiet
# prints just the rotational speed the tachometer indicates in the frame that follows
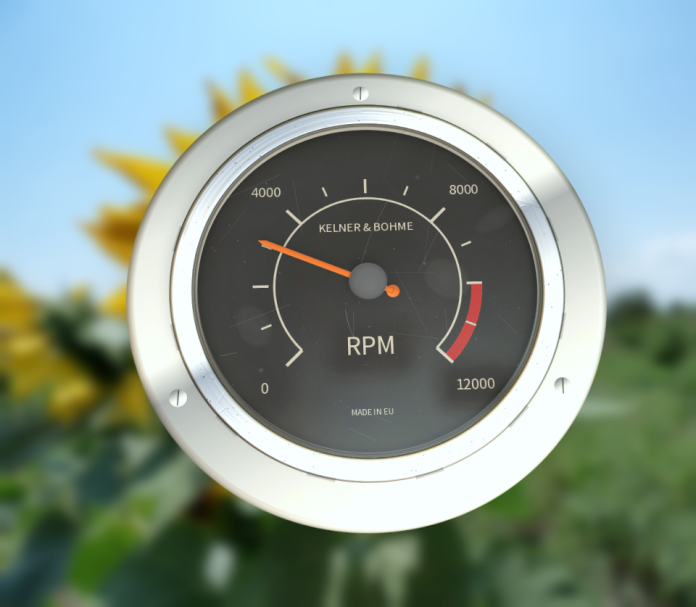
3000 rpm
